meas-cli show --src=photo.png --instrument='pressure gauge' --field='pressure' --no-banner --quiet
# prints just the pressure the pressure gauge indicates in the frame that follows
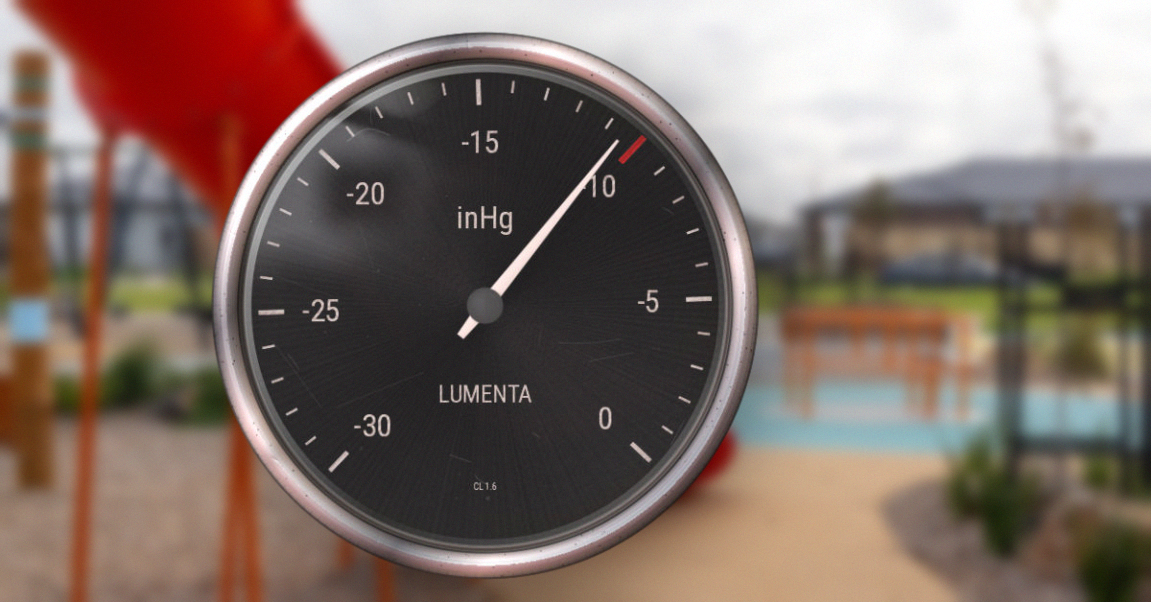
-10.5 inHg
